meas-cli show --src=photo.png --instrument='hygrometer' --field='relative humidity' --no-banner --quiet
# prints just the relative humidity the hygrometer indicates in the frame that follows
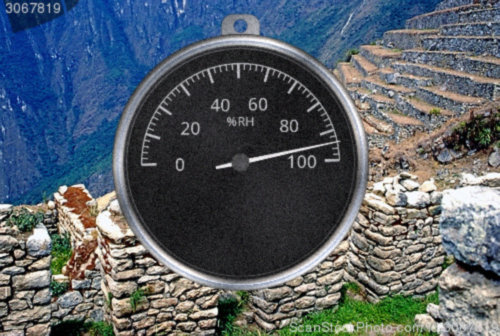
94 %
